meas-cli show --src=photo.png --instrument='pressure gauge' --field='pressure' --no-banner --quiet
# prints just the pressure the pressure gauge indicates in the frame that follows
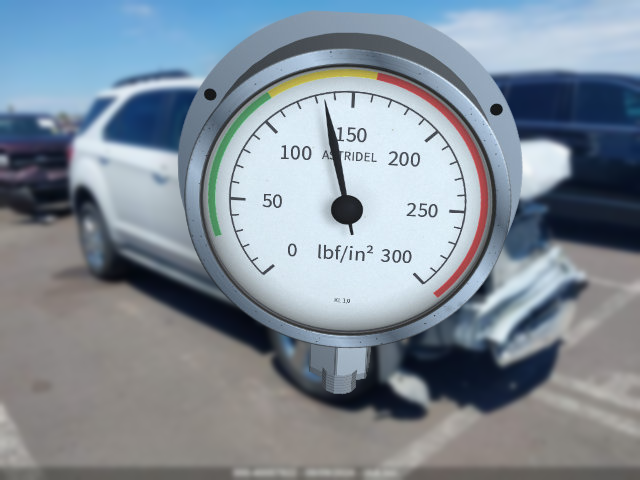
135 psi
